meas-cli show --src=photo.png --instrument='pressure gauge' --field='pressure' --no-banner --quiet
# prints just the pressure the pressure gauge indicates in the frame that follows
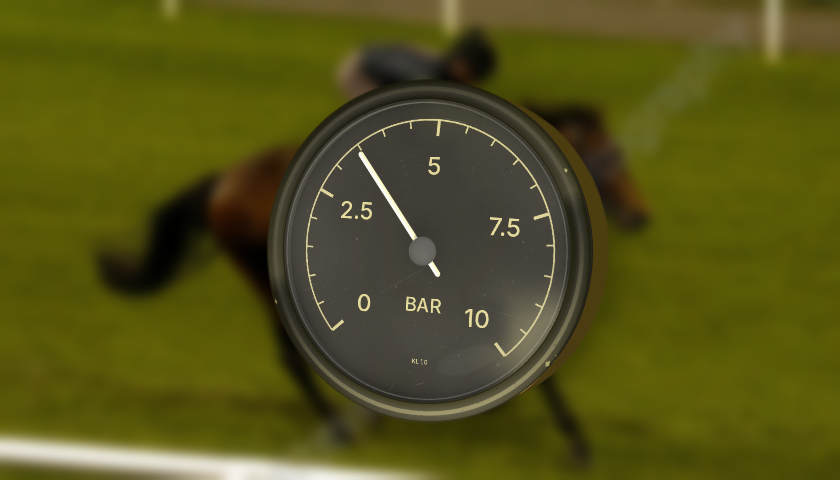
3.5 bar
